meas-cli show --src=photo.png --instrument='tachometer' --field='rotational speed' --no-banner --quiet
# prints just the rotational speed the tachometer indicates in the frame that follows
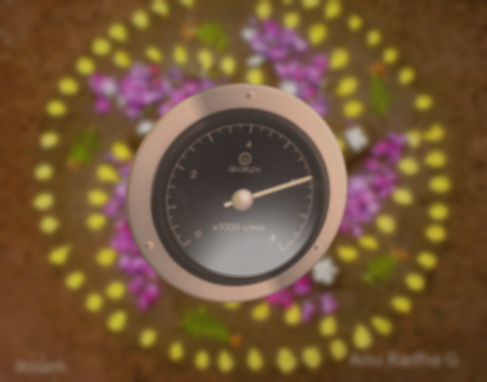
6000 rpm
